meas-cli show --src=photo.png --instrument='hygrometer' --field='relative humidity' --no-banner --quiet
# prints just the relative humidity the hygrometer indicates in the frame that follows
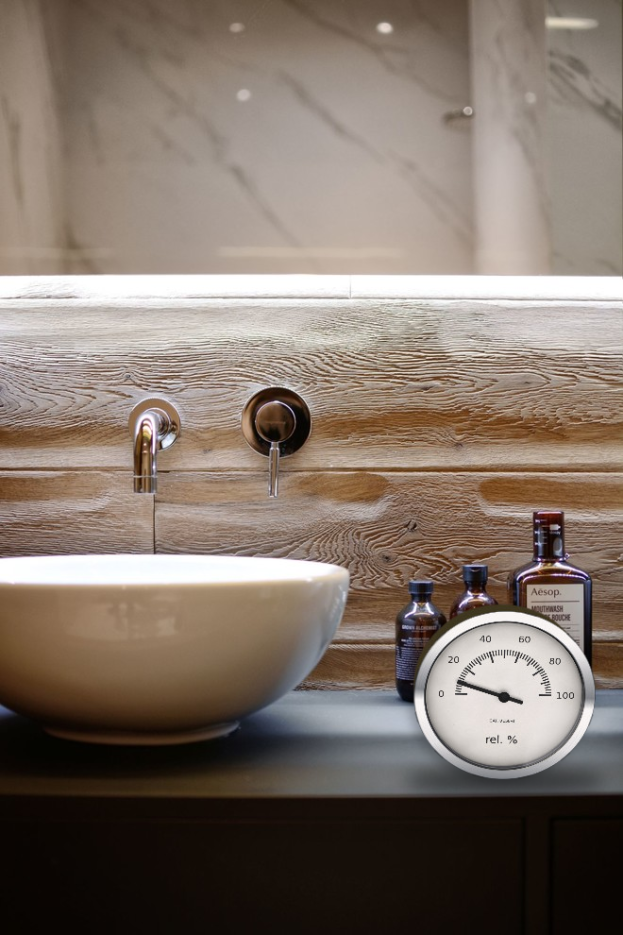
10 %
